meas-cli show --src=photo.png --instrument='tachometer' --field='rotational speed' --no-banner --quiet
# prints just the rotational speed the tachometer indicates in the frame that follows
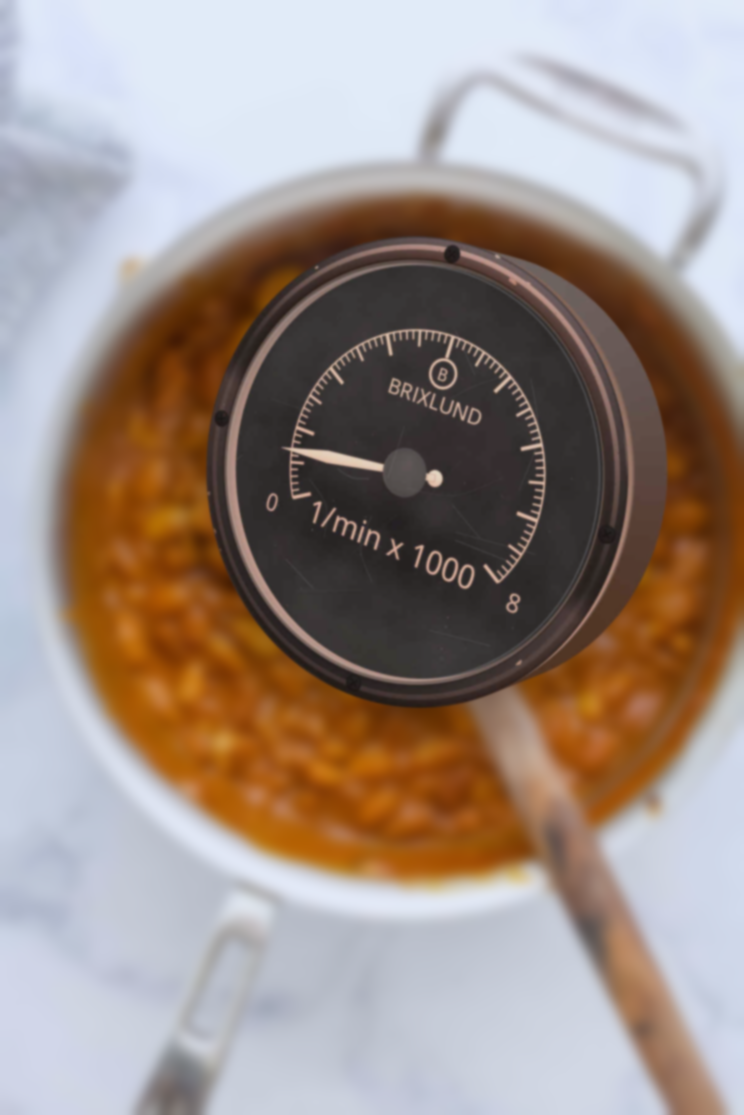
700 rpm
